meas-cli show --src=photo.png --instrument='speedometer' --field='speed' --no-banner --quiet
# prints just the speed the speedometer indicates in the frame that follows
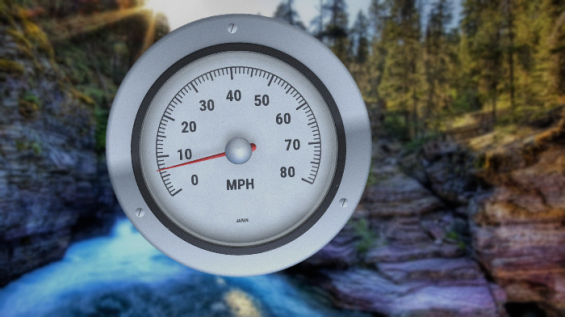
7 mph
